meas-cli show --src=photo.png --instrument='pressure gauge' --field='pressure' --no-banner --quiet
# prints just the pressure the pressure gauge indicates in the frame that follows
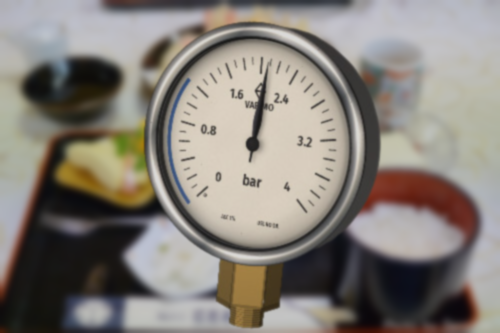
2.1 bar
